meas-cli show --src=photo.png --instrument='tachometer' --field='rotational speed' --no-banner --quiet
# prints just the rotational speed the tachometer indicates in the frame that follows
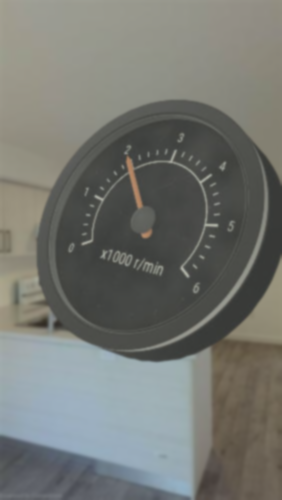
2000 rpm
